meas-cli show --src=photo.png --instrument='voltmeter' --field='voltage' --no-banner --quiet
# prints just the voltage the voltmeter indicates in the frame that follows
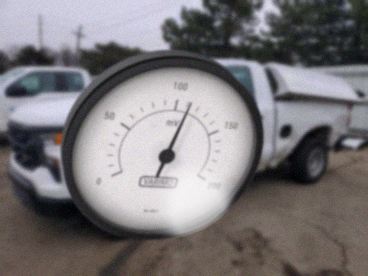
110 mV
